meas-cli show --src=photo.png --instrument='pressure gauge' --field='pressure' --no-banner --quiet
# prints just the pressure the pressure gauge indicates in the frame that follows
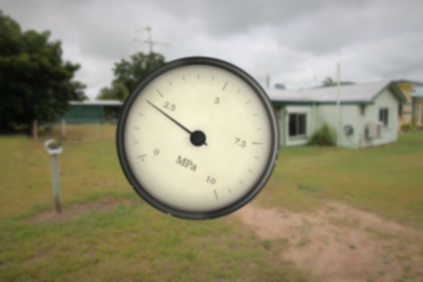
2 MPa
